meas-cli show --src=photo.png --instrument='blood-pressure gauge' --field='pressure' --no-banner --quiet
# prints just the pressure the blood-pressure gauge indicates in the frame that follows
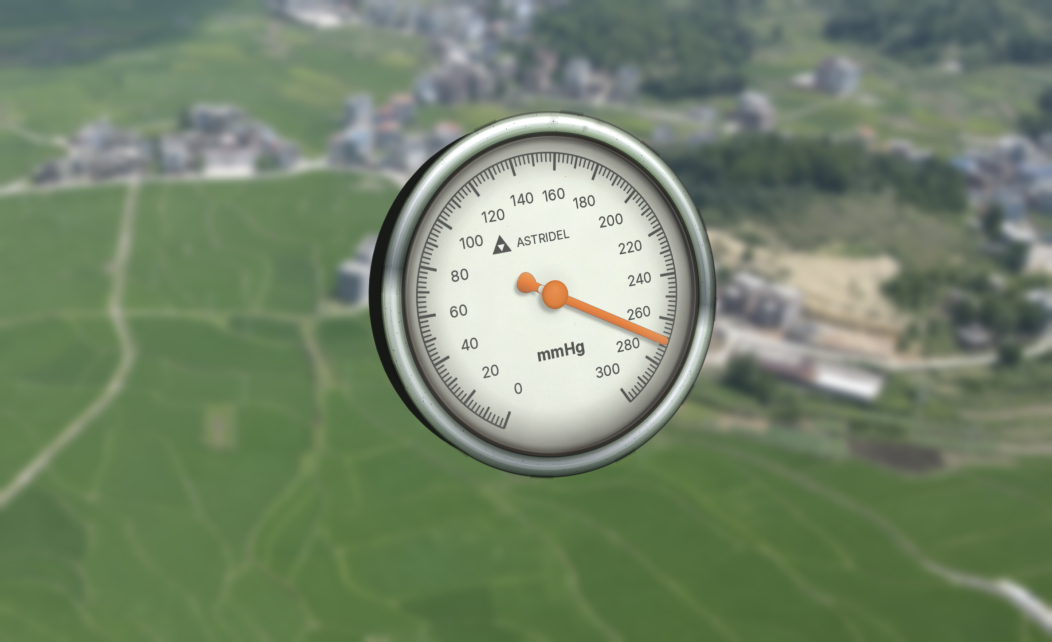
270 mmHg
